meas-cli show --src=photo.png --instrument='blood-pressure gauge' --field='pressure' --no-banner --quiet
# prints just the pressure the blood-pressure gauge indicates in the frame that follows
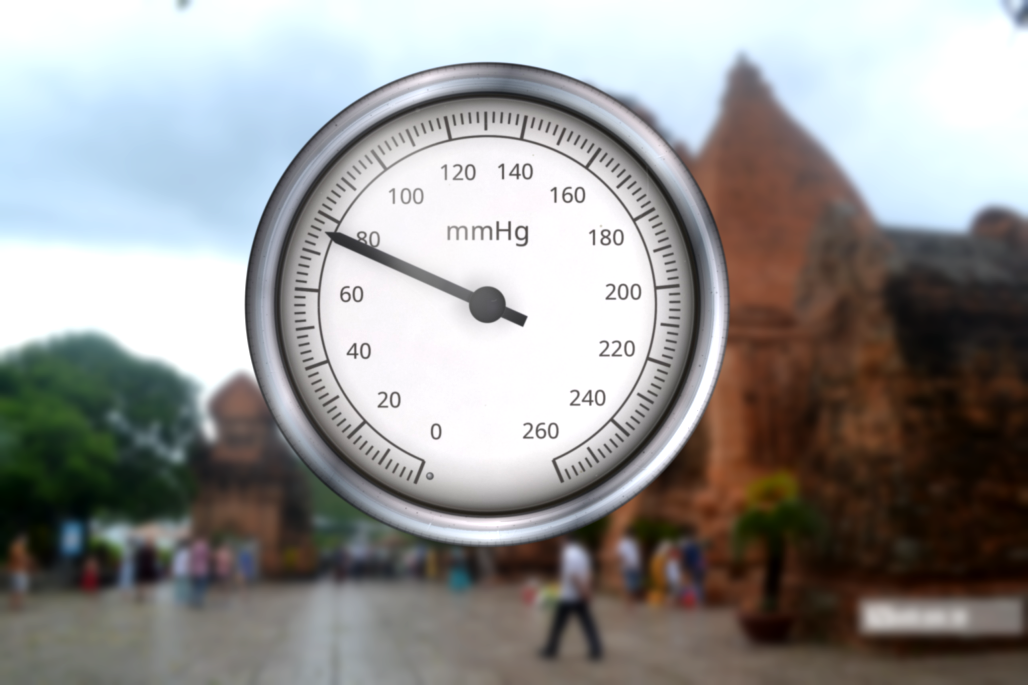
76 mmHg
